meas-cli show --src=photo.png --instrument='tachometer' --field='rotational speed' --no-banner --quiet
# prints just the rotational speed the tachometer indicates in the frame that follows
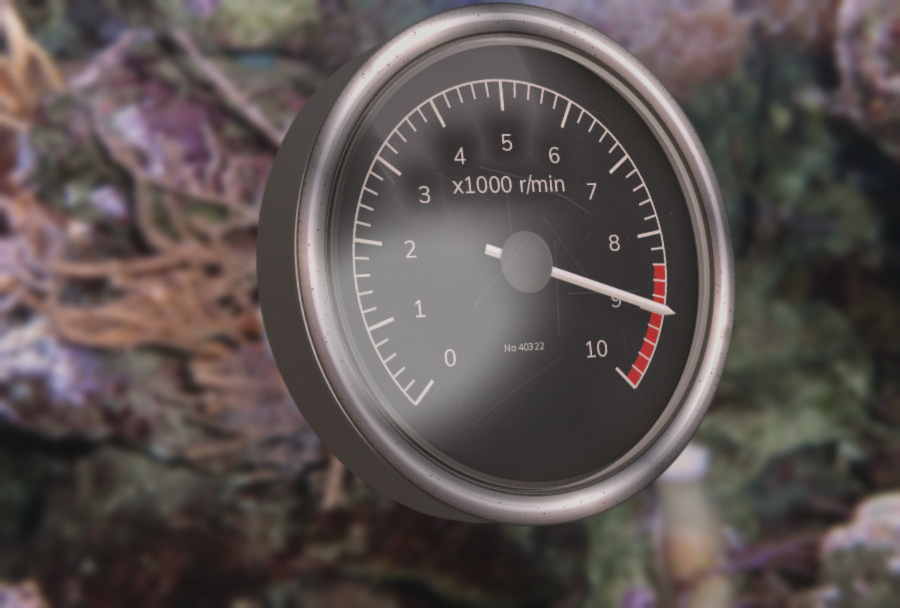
9000 rpm
